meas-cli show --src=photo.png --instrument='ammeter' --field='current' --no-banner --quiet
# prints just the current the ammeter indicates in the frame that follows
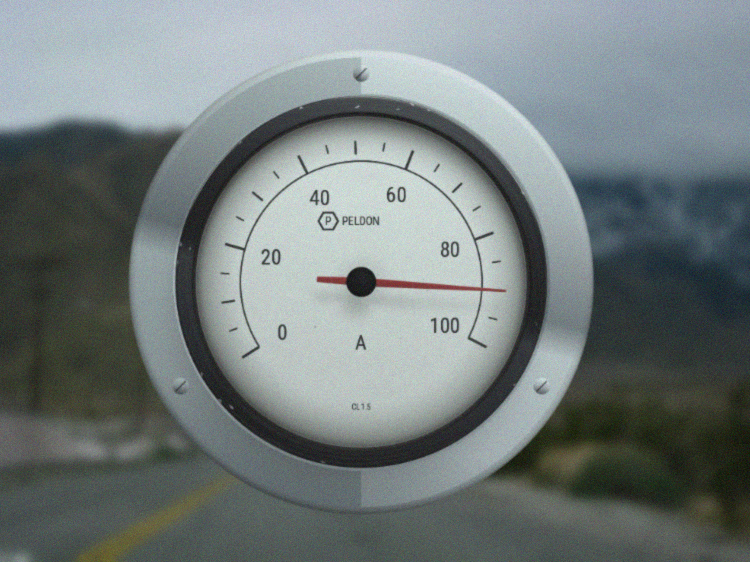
90 A
